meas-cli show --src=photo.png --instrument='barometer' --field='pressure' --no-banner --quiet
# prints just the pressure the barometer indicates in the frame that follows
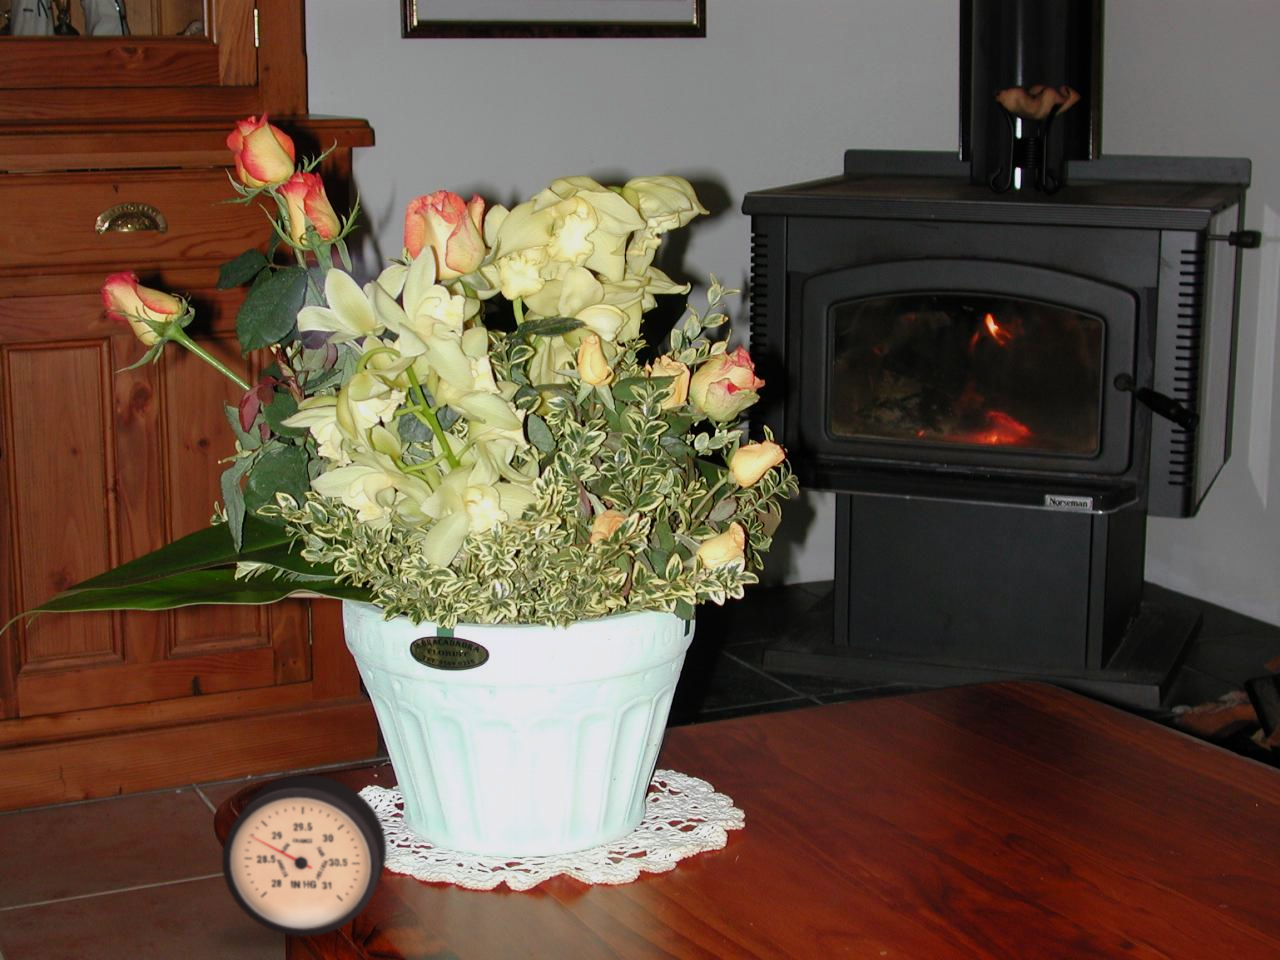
28.8 inHg
